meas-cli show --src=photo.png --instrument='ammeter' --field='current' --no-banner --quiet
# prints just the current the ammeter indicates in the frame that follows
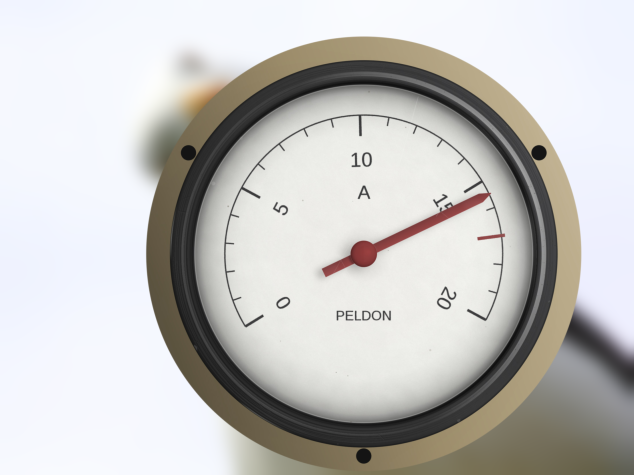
15.5 A
